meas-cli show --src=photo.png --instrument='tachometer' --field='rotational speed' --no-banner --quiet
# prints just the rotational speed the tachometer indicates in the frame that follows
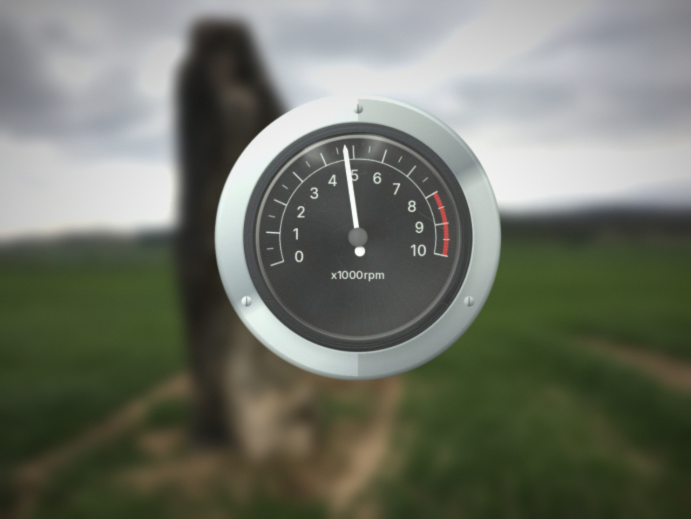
4750 rpm
